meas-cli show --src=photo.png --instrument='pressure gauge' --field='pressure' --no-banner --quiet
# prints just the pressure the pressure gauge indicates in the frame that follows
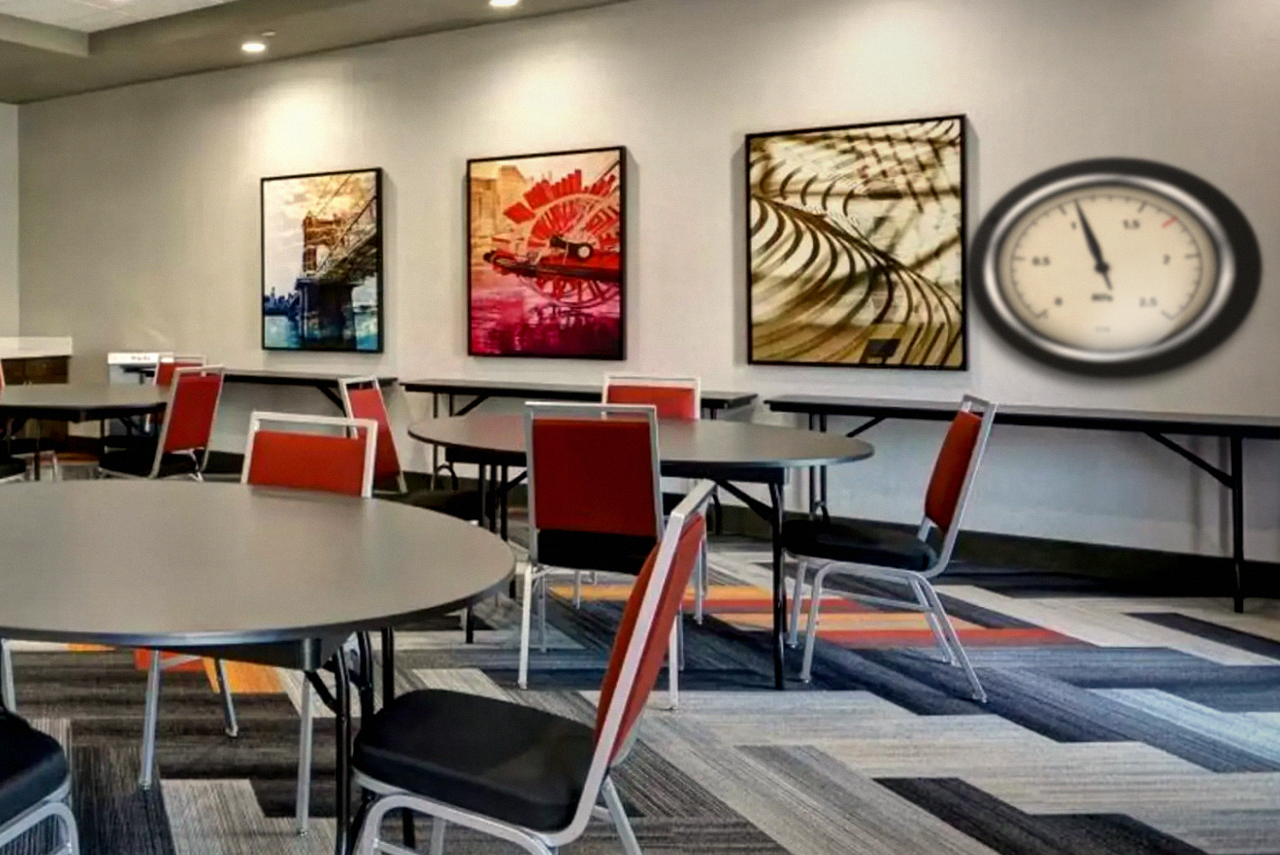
1.1 MPa
